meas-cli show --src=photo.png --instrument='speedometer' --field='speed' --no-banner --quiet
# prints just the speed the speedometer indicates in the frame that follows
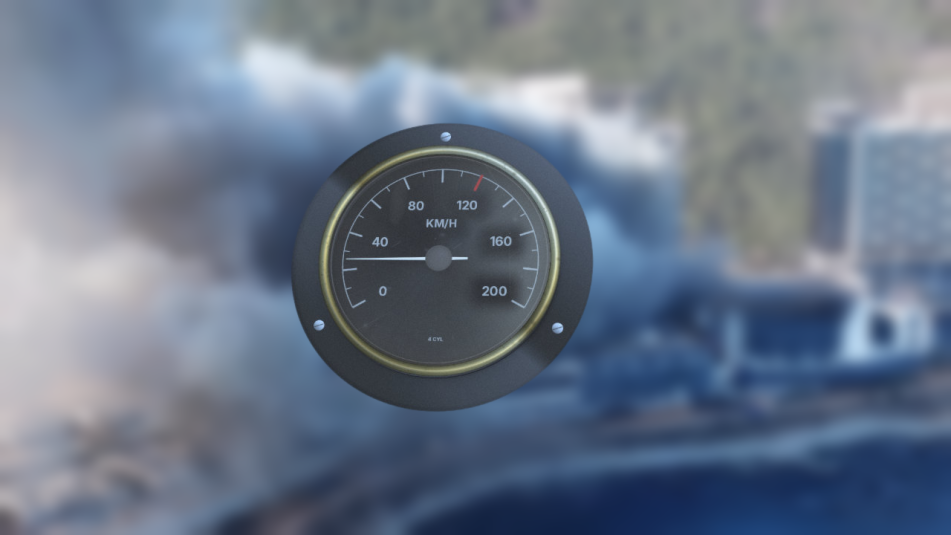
25 km/h
